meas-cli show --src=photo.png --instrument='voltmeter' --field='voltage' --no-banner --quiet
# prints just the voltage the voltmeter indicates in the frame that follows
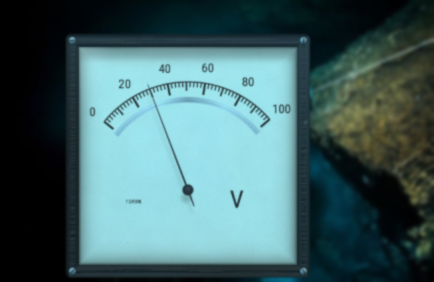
30 V
